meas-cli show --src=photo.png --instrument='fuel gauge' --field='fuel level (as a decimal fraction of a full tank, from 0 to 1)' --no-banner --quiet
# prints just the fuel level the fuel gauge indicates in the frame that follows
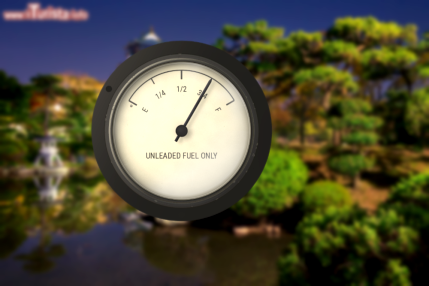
0.75
